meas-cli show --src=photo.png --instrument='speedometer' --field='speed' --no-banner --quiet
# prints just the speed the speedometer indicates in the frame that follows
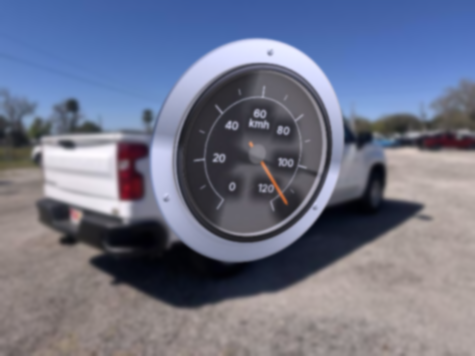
115 km/h
